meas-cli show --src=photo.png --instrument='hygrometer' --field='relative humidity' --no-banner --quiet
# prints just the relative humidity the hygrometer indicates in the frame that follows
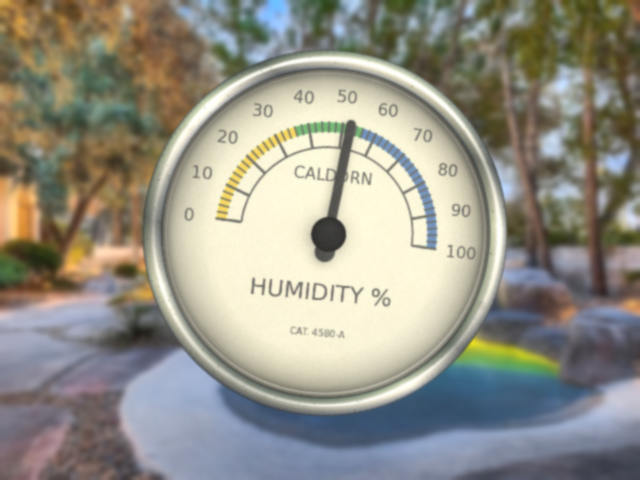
52 %
